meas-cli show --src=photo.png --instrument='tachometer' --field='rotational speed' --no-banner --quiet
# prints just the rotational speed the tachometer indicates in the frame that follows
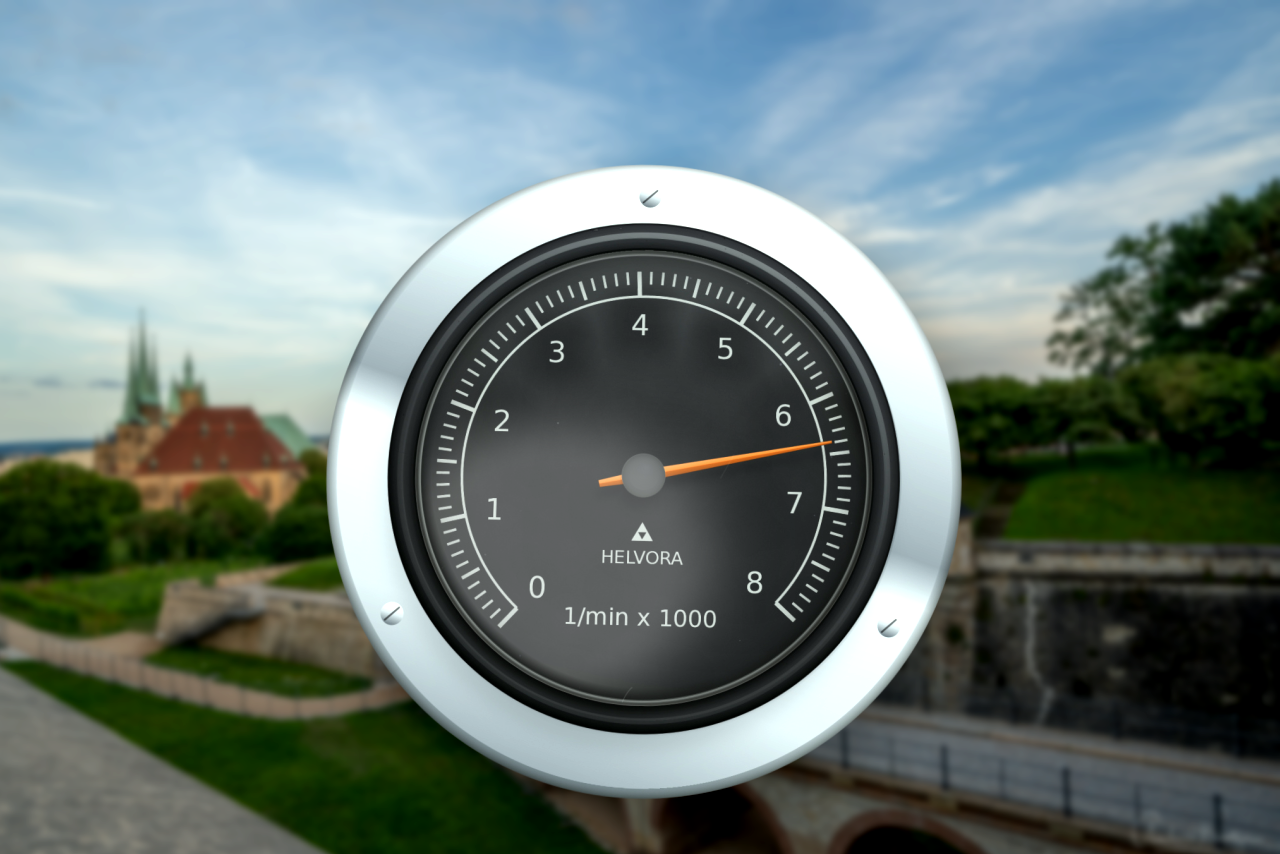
6400 rpm
